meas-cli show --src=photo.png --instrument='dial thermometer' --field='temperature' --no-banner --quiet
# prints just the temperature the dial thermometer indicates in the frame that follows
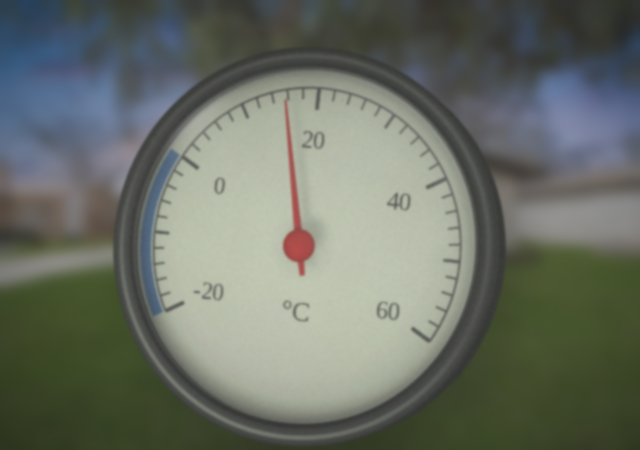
16 °C
